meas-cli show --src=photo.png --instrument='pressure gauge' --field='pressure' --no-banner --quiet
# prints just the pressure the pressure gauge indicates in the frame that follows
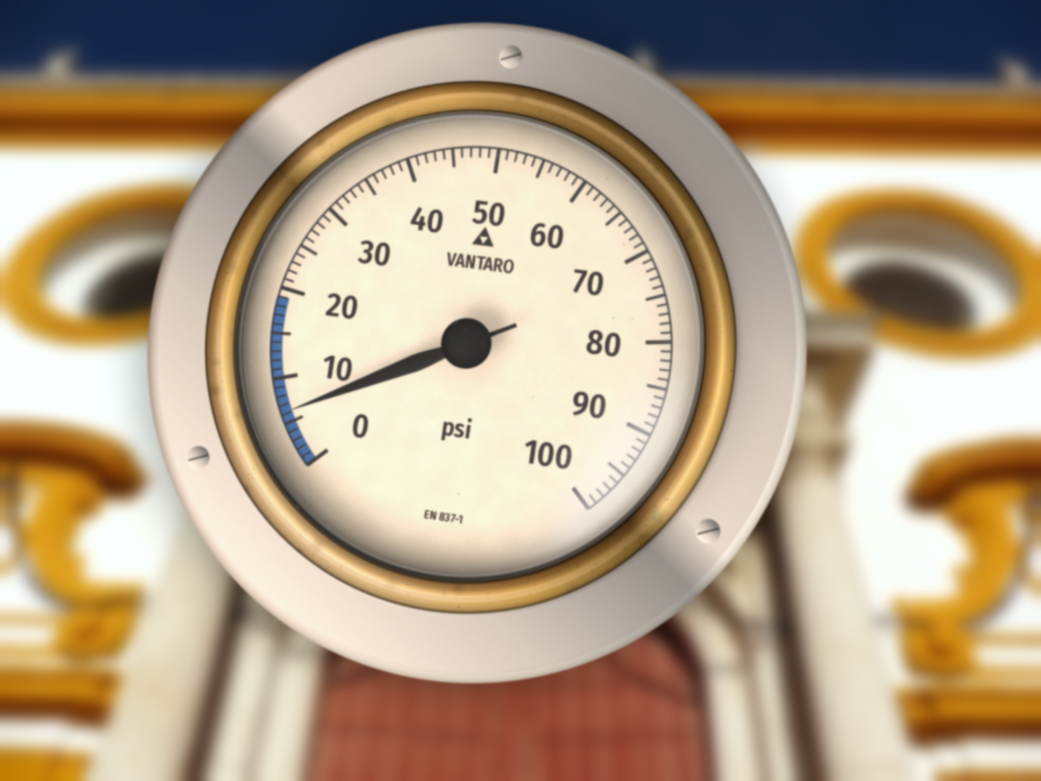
6 psi
